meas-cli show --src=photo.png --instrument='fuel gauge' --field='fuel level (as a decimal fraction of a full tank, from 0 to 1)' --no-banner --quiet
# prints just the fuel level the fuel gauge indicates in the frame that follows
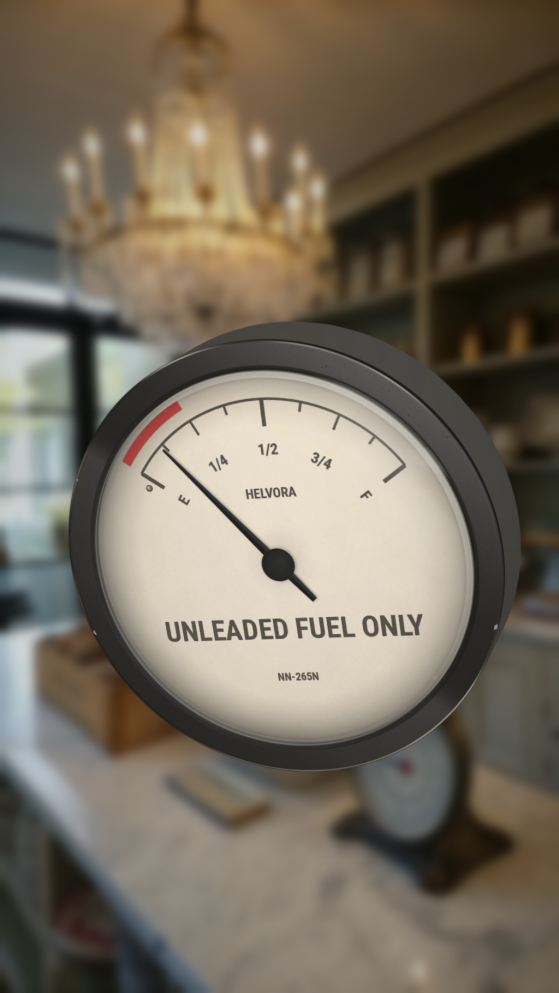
0.125
